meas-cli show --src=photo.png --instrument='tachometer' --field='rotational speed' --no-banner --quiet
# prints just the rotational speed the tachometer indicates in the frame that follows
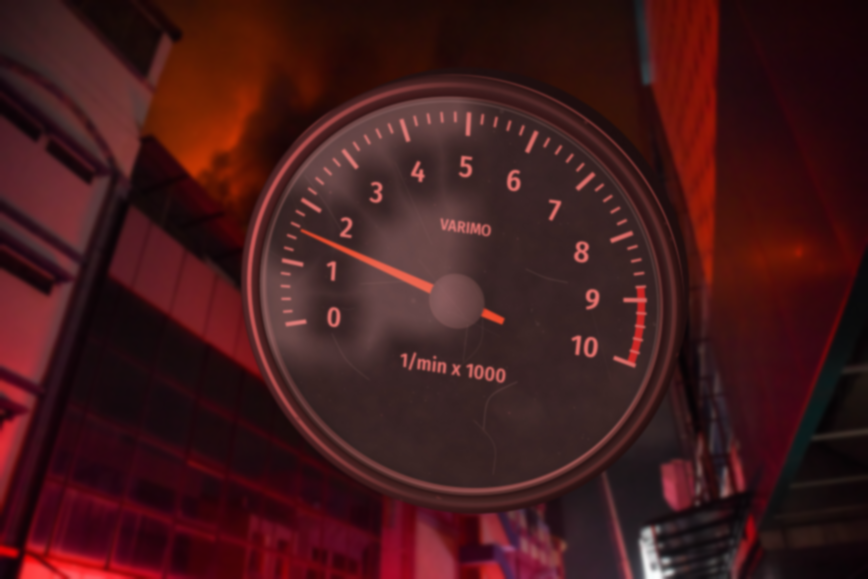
1600 rpm
